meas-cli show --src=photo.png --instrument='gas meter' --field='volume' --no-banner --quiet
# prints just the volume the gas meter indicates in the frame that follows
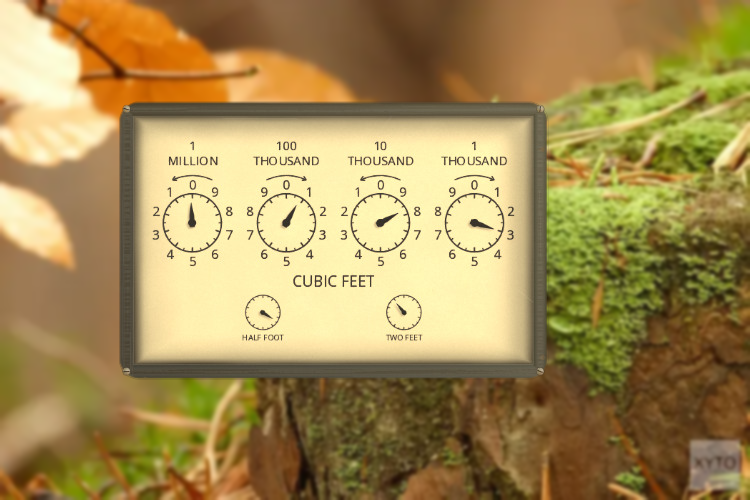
8300 ft³
